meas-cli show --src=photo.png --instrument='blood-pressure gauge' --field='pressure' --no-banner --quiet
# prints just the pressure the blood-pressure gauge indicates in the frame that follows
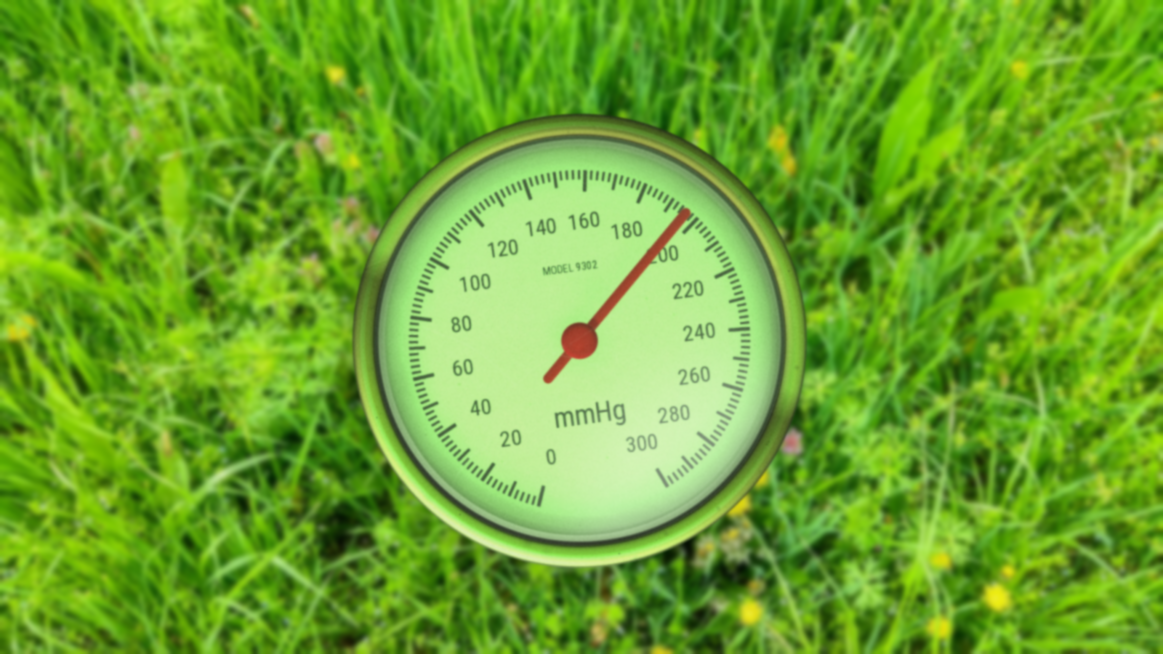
196 mmHg
